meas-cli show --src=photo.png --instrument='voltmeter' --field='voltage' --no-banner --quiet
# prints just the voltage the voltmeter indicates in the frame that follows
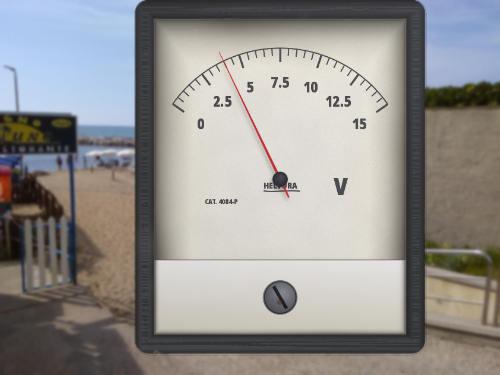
4 V
